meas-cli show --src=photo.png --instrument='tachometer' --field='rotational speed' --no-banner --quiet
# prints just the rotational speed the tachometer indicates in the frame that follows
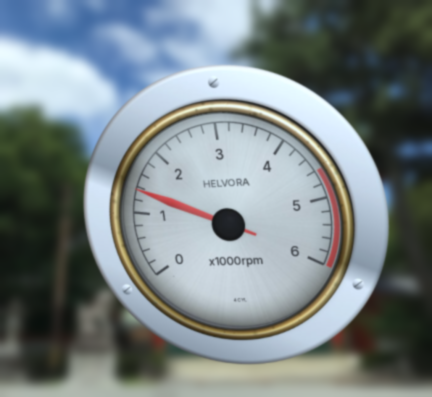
1400 rpm
